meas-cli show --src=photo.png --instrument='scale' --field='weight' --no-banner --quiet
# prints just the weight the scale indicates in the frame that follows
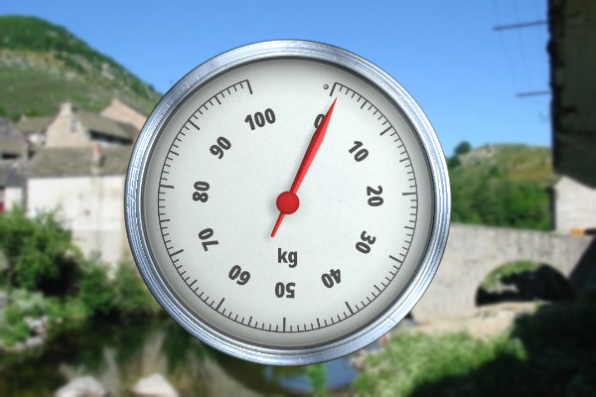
1 kg
